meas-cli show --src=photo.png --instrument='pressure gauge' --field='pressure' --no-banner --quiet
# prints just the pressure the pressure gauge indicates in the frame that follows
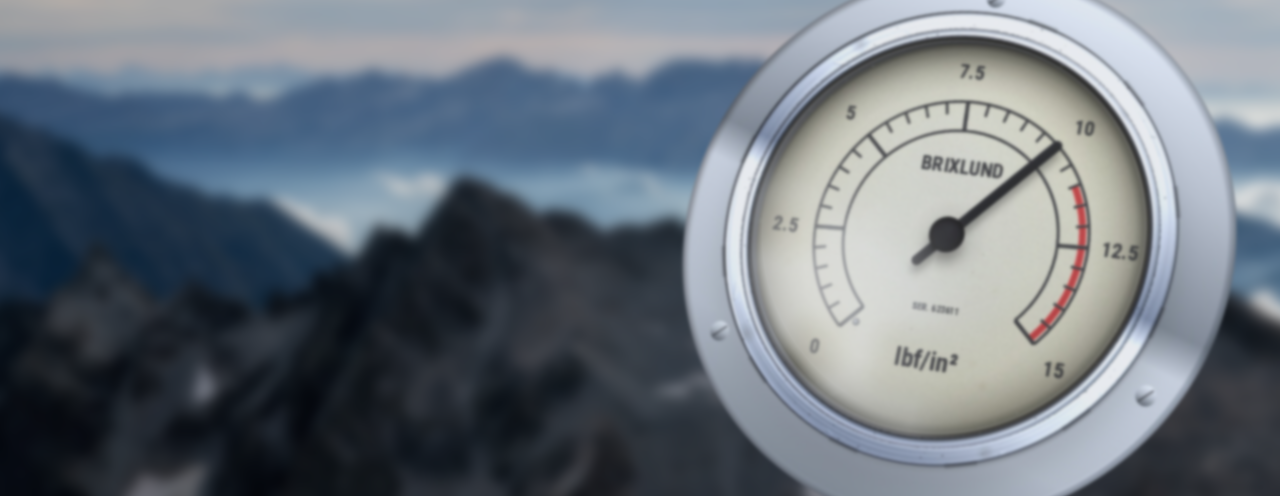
10 psi
